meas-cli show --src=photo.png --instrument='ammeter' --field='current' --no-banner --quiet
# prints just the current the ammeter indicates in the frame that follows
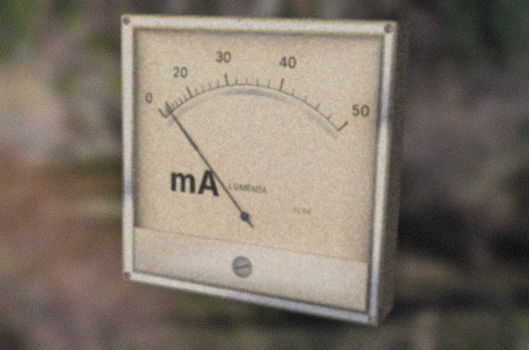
10 mA
